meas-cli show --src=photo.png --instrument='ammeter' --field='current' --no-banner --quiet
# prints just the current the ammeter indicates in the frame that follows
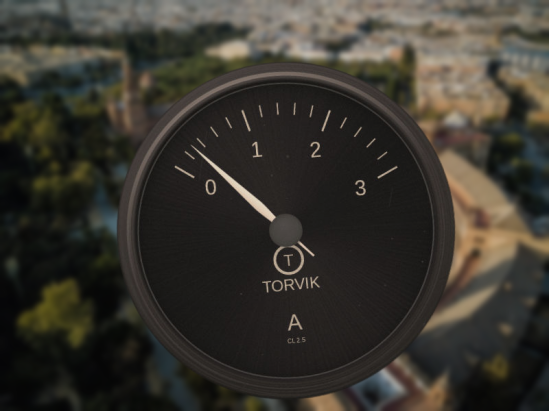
0.3 A
